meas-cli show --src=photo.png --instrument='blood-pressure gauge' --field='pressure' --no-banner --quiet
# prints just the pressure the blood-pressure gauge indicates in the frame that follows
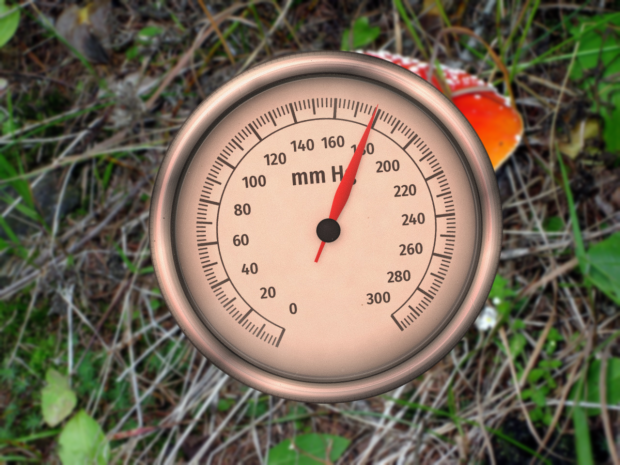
178 mmHg
